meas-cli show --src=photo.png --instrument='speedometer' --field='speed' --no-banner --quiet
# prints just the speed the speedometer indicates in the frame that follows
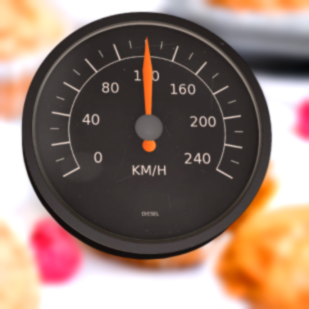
120 km/h
